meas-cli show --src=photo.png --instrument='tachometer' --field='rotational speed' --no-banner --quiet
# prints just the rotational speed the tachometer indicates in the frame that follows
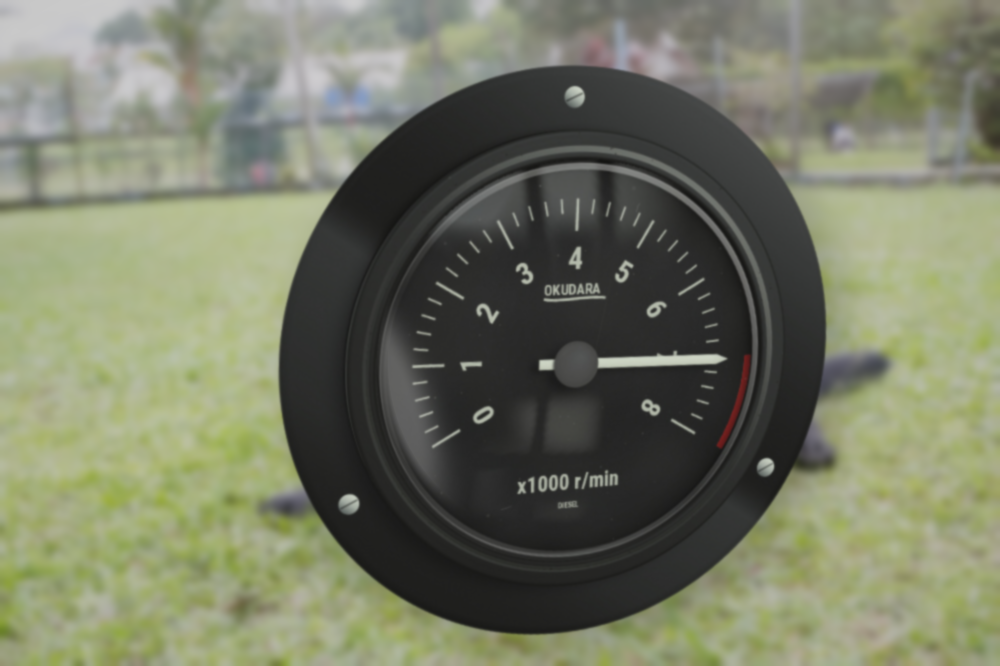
7000 rpm
